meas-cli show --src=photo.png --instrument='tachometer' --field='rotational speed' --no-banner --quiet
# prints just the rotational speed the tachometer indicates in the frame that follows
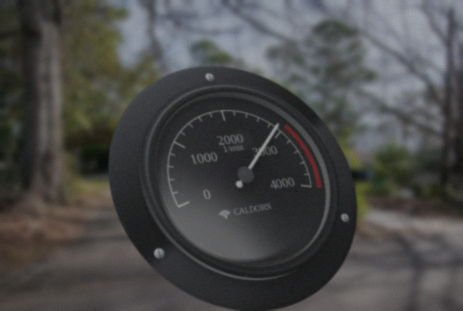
2900 rpm
